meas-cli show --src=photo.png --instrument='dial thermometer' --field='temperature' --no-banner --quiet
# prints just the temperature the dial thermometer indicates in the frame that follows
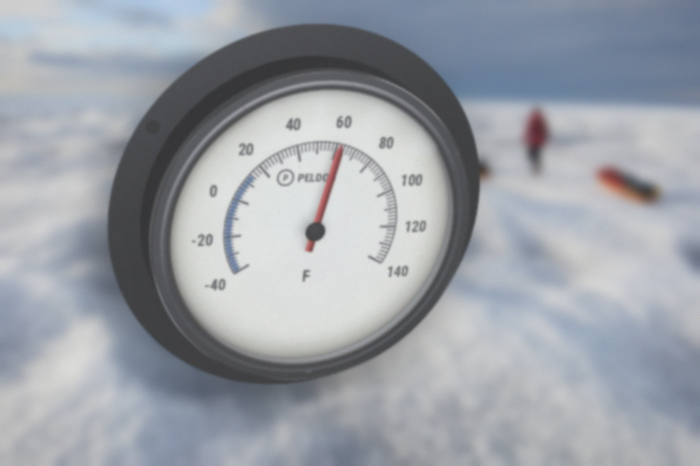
60 °F
